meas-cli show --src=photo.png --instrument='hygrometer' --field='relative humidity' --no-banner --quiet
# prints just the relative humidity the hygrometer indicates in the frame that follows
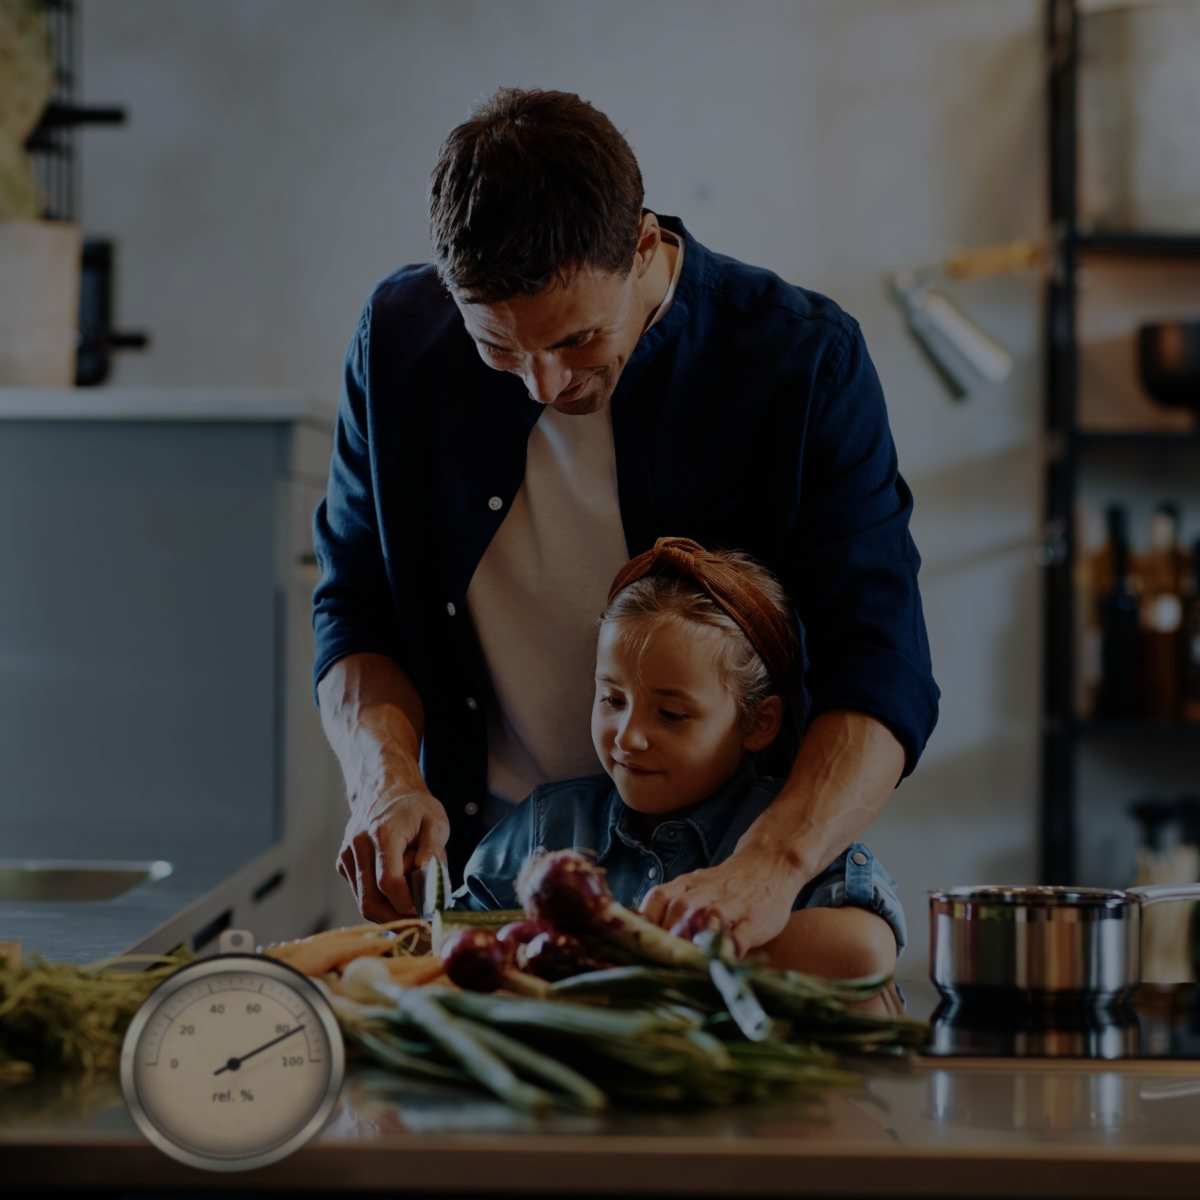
84 %
